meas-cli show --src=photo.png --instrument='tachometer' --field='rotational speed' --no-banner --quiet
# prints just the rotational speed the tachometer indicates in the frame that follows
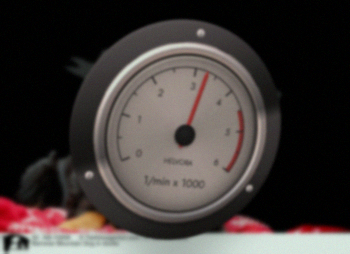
3250 rpm
